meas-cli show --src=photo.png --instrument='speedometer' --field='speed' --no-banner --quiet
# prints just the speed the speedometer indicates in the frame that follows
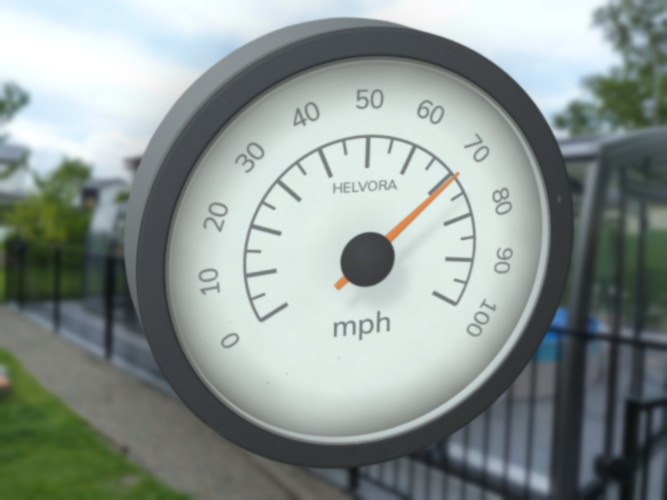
70 mph
